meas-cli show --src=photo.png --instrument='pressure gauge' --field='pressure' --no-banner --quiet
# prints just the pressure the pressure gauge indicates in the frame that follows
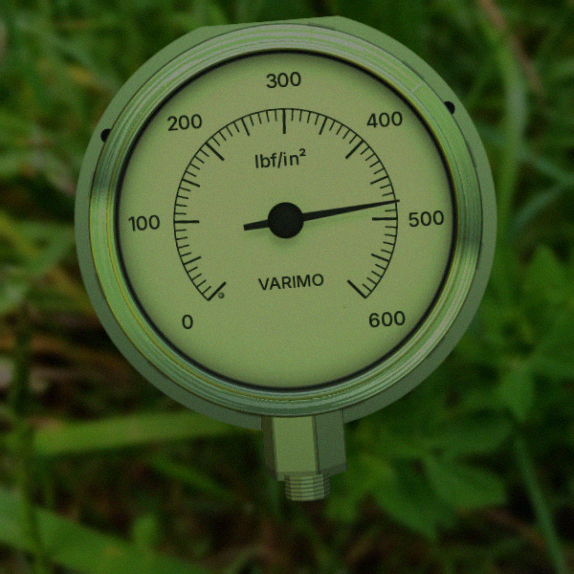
480 psi
